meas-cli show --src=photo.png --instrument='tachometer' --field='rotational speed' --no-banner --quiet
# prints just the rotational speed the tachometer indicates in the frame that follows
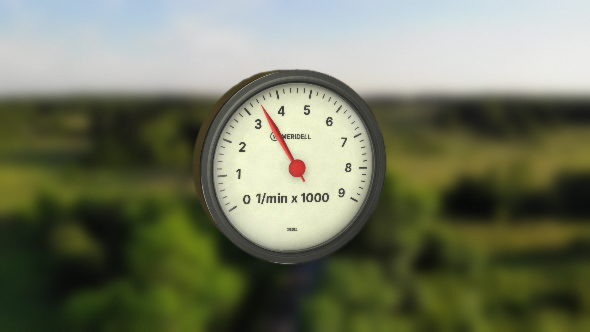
3400 rpm
